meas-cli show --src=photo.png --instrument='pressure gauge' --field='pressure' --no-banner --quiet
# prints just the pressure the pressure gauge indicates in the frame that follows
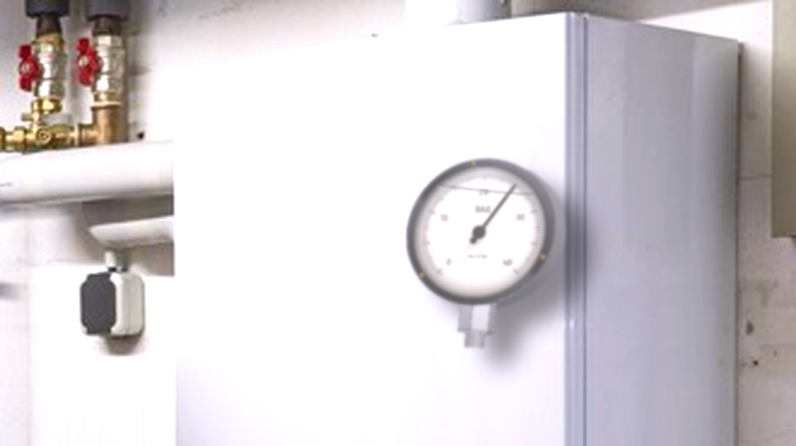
25 bar
